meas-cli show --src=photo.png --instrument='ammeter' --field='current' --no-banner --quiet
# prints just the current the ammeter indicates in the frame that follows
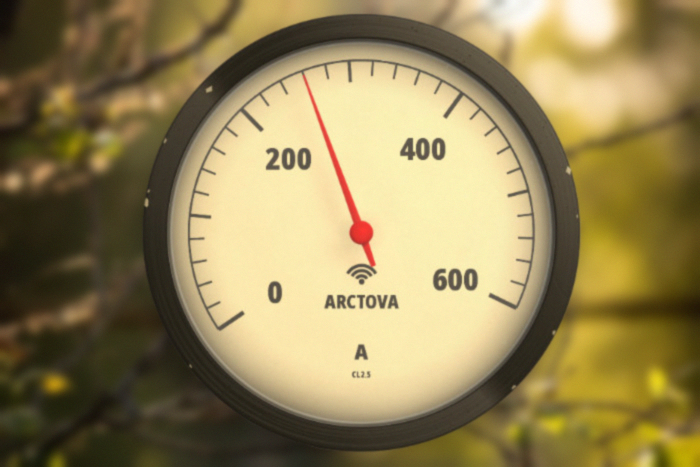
260 A
